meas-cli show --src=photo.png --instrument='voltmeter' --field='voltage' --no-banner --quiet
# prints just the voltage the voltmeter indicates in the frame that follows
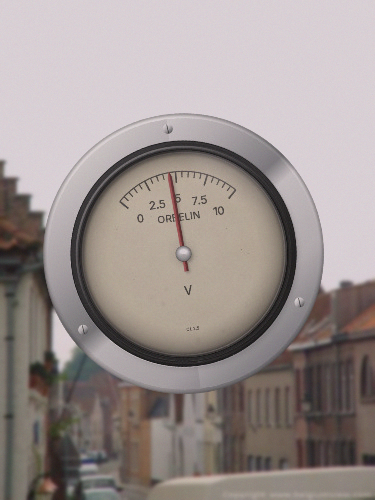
4.5 V
